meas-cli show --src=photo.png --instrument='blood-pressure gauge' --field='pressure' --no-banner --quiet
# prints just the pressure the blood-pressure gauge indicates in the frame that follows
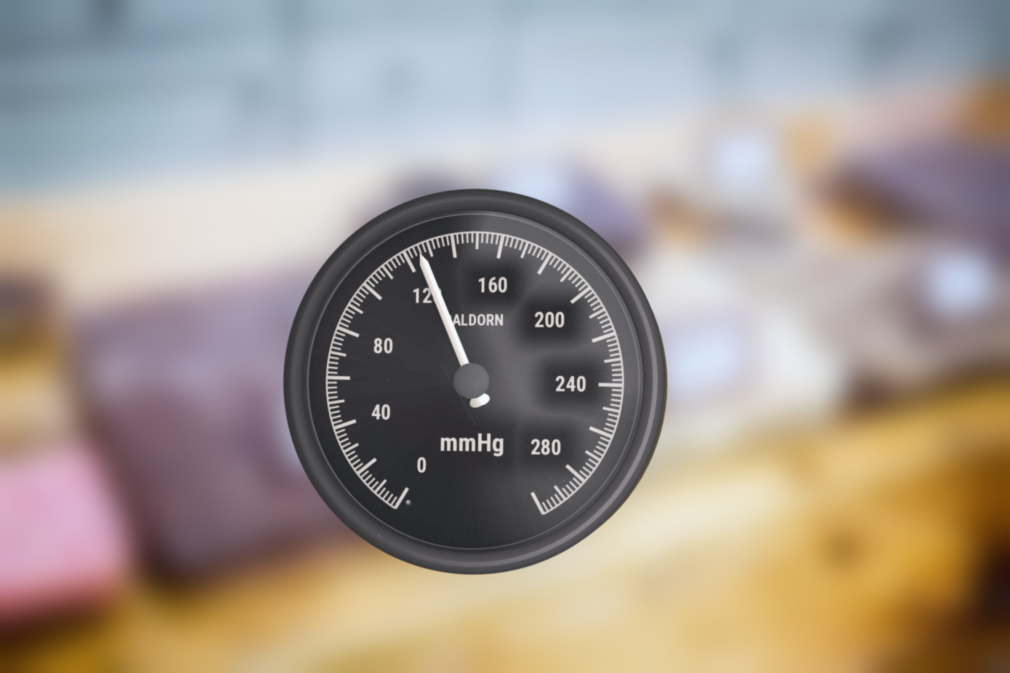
126 mmHg
